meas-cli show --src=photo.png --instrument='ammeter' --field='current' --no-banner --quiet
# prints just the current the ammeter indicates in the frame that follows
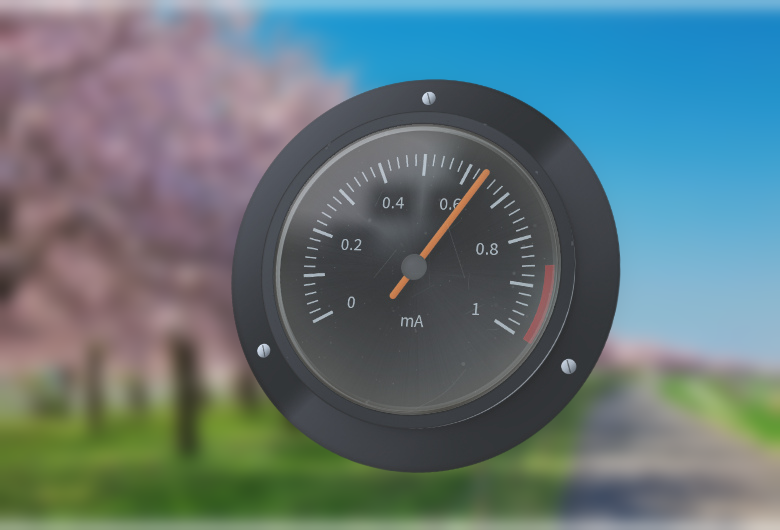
0.64 mA
